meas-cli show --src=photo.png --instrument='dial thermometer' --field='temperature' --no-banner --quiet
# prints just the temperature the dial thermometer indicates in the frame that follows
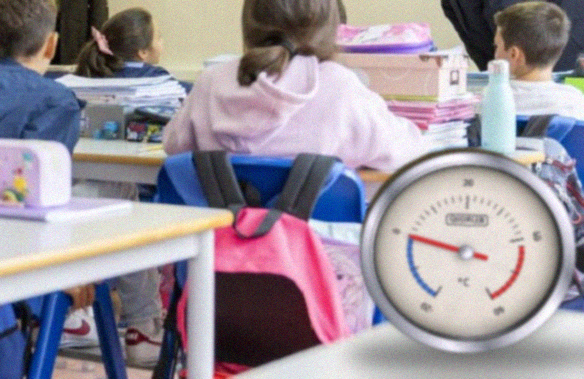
0 °C
